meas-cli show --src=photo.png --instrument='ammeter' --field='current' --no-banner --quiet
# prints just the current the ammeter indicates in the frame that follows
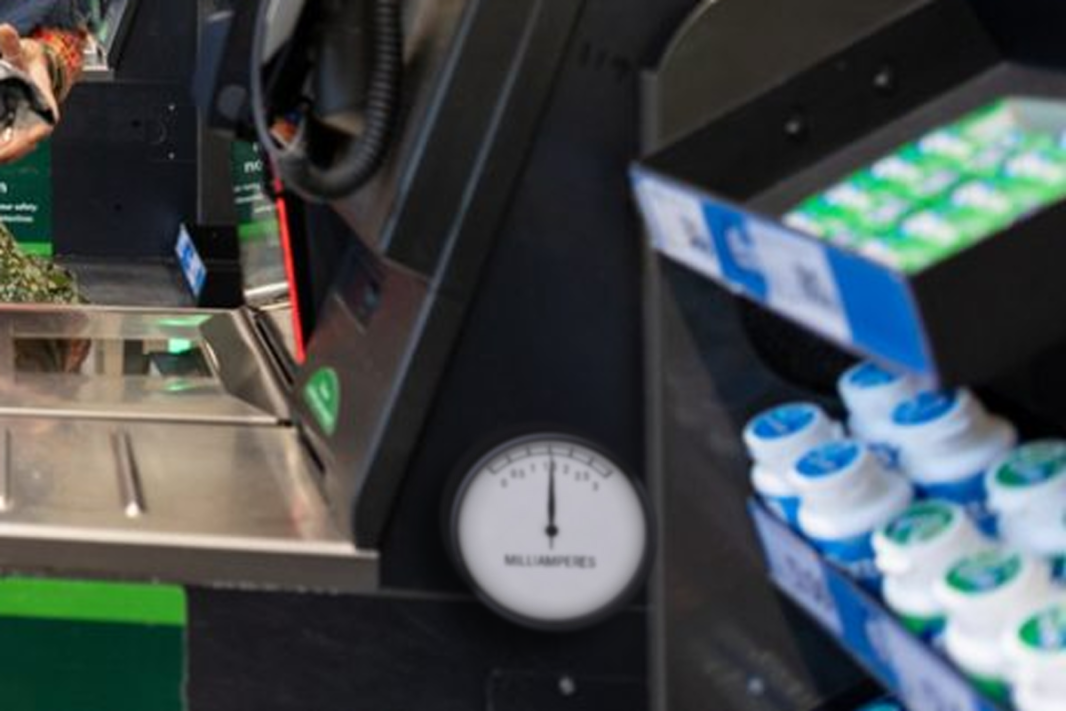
1.5 mA
